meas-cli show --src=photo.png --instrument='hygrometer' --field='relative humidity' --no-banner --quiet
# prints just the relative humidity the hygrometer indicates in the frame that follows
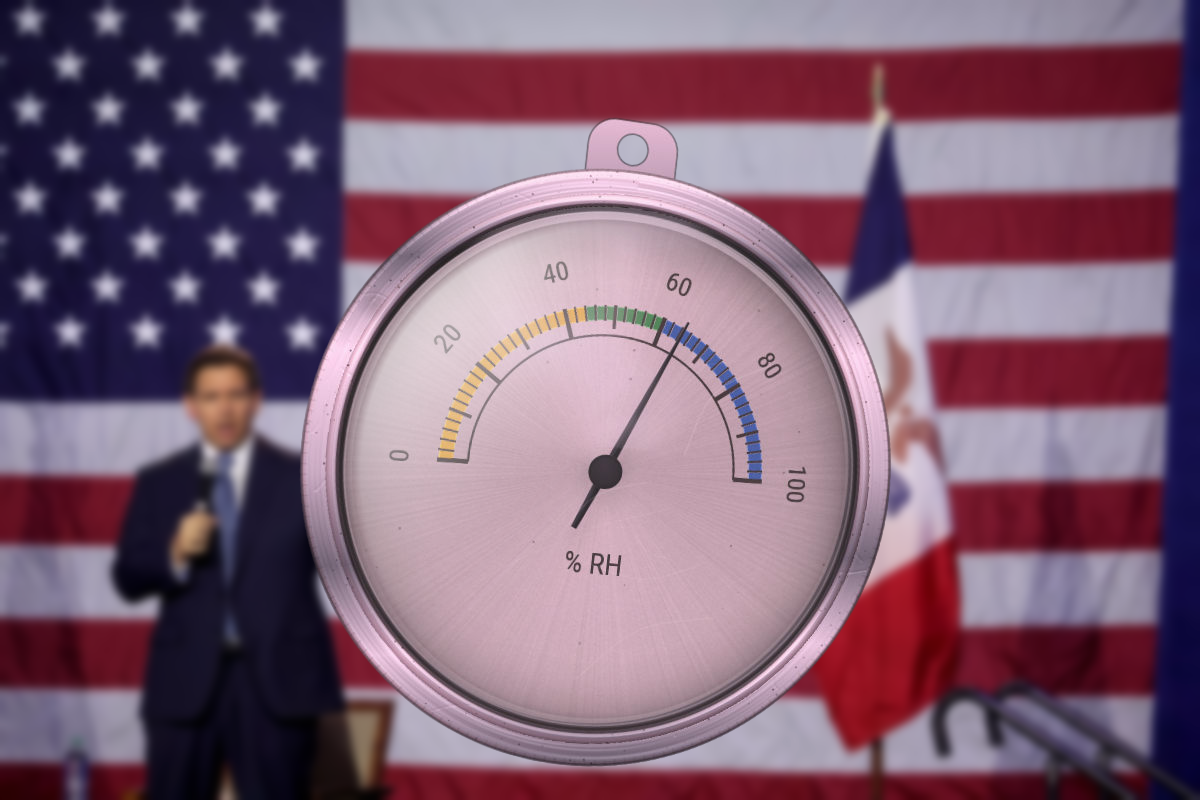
64 %
